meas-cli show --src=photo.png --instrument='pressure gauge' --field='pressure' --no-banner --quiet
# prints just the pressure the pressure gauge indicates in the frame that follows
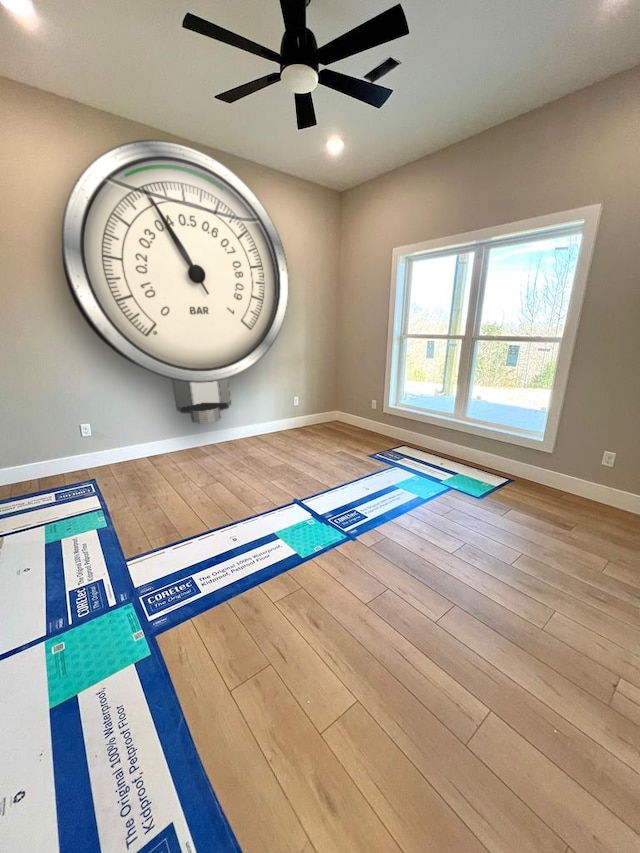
0.4 bar
